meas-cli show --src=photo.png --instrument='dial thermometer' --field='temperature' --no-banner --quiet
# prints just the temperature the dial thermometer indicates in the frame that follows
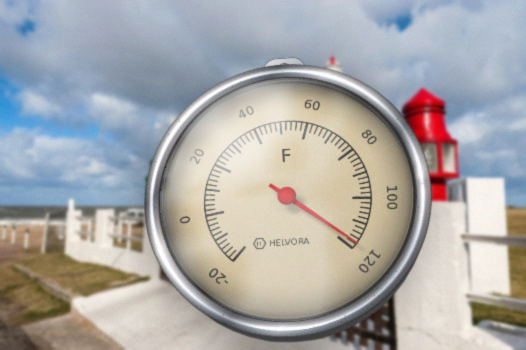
118 °F
